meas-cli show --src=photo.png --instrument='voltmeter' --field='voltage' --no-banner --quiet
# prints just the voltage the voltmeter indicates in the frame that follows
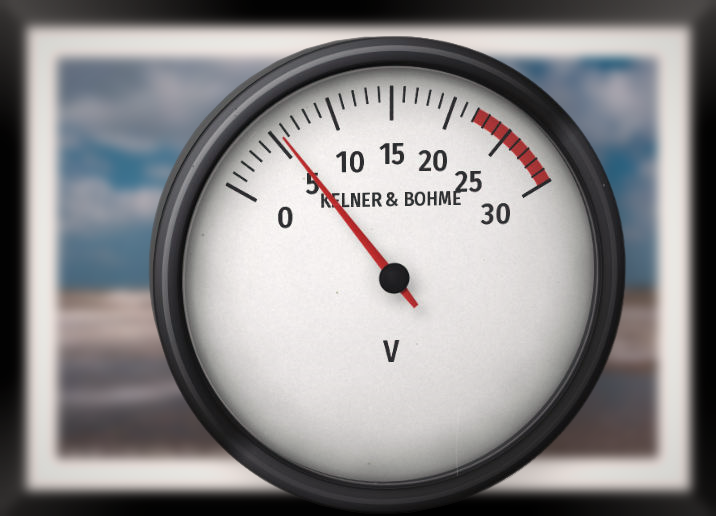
5.5 V
